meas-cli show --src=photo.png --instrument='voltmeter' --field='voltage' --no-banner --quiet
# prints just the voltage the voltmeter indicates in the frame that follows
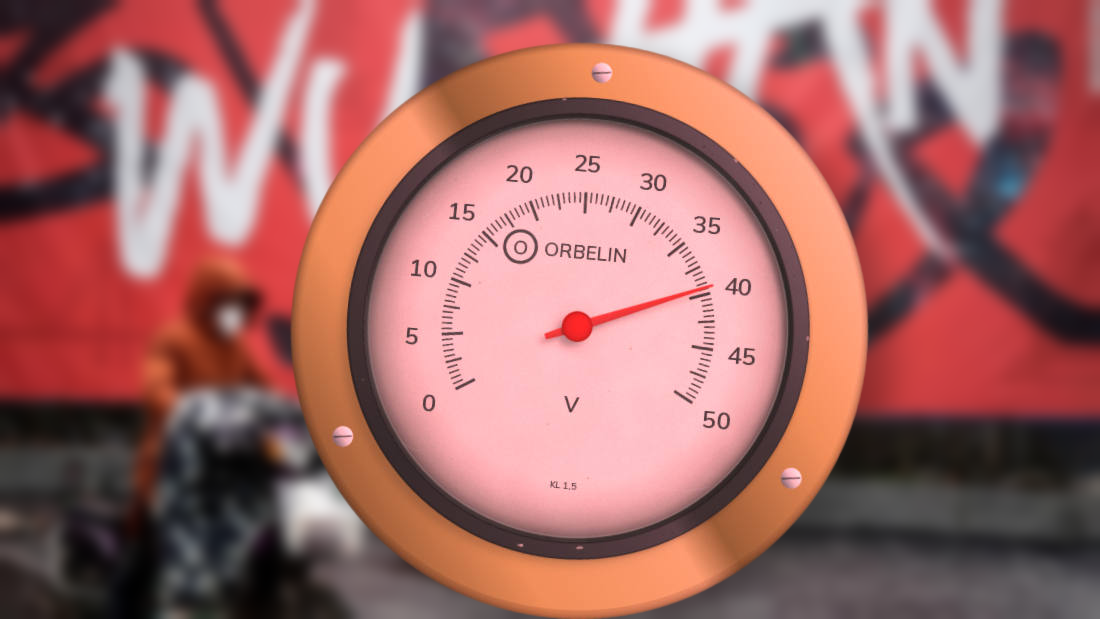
39.5 V
